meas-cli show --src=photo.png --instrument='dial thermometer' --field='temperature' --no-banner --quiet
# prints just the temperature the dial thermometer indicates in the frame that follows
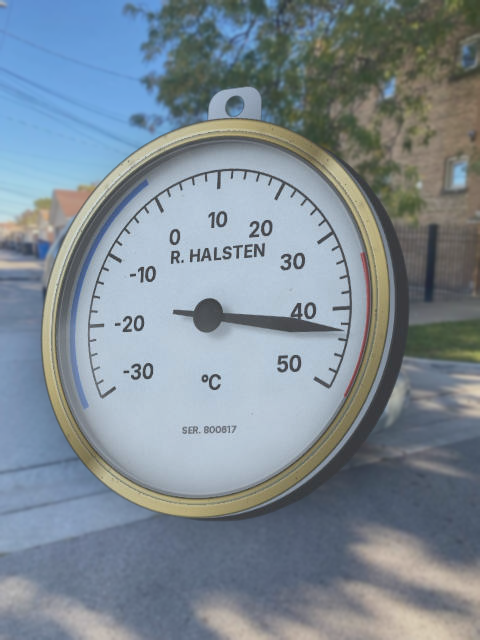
43 °C
